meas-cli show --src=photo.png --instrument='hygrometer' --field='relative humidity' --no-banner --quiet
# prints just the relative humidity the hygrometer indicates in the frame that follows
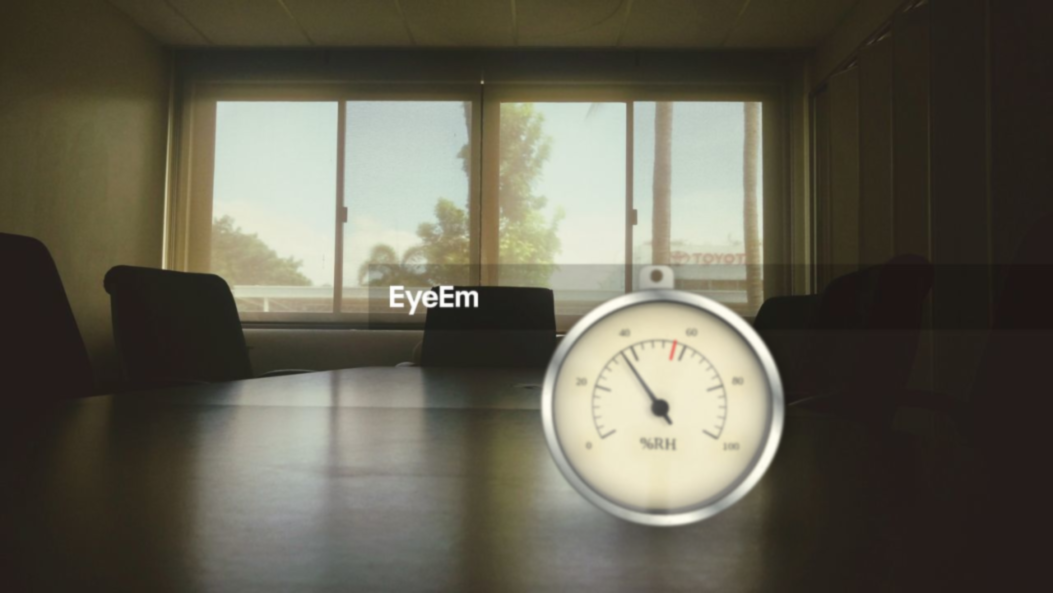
36 %
